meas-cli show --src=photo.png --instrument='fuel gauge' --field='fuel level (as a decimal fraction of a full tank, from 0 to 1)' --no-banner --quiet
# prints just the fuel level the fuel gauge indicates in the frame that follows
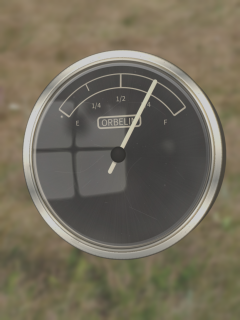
0.75
